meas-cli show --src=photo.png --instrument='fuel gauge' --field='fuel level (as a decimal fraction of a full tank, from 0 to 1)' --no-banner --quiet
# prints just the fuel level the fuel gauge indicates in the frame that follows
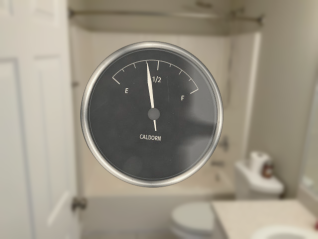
0.375
